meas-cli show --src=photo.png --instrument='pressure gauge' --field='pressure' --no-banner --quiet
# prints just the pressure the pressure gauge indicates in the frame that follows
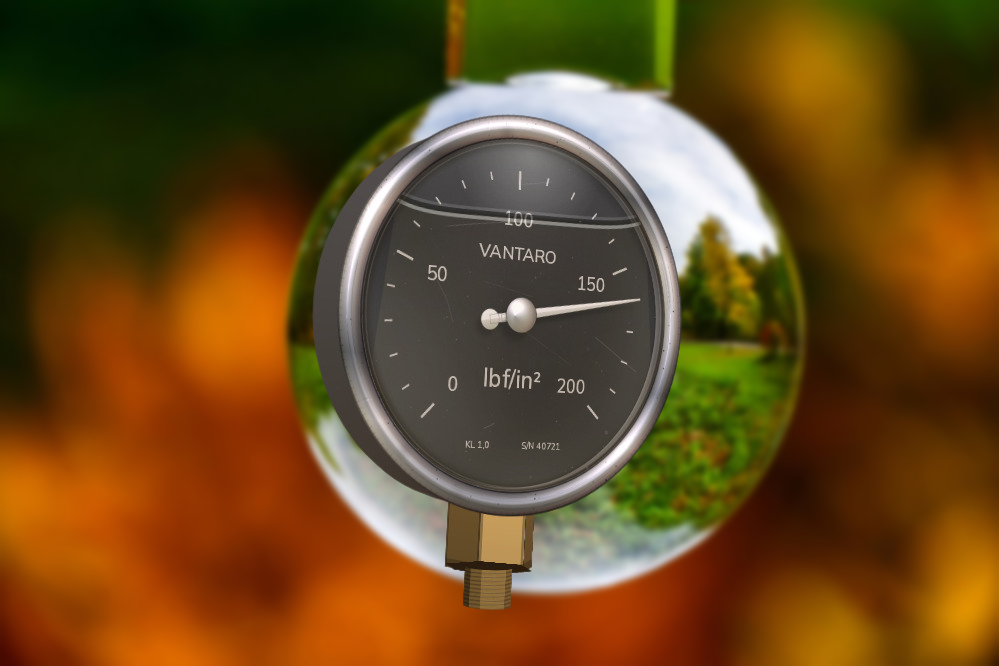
160 psi
